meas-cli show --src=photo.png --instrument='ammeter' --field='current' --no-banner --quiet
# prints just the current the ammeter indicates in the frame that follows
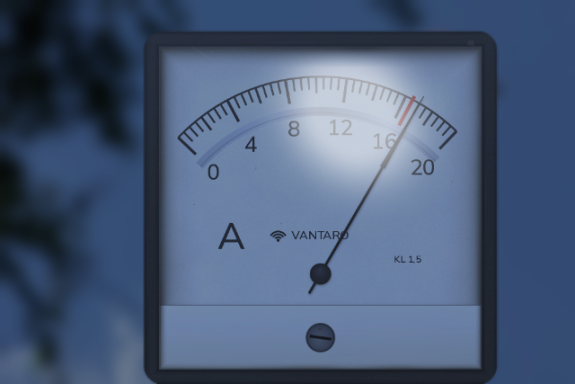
17 A
